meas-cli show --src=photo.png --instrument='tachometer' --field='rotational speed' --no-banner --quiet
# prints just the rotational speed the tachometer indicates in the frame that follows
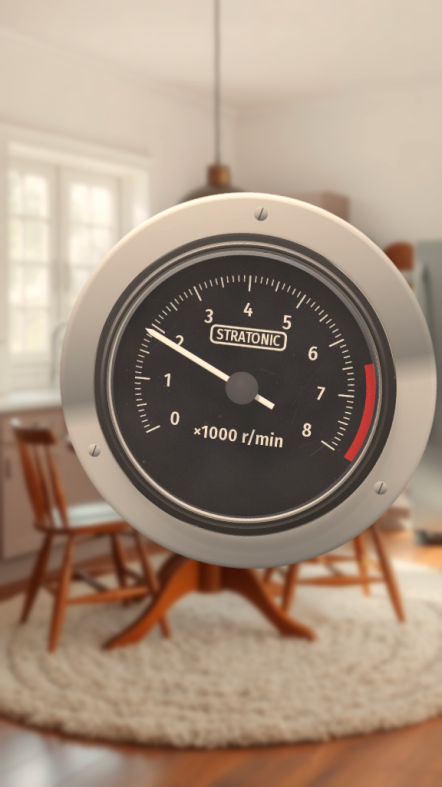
1900 rpm
